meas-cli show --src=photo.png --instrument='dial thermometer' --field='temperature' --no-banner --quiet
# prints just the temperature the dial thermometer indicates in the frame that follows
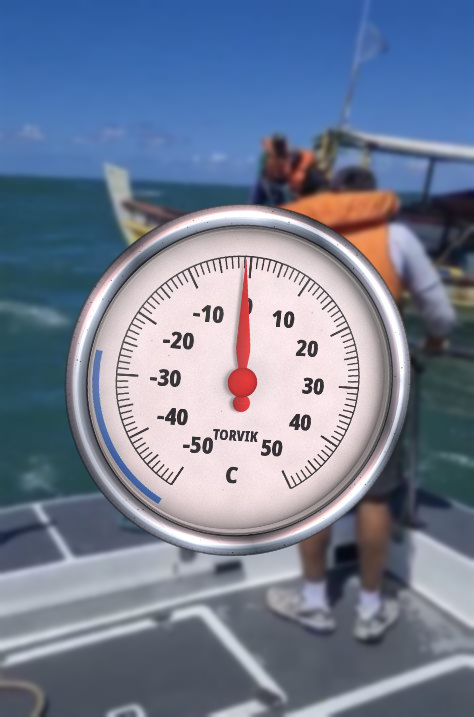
-1 °C
